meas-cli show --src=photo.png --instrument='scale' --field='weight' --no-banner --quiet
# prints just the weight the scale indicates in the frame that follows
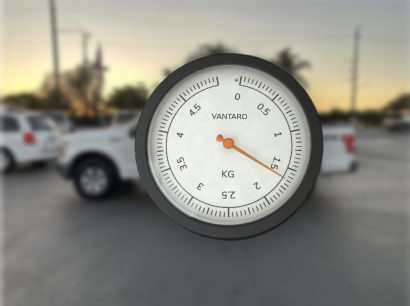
1.65 kg
